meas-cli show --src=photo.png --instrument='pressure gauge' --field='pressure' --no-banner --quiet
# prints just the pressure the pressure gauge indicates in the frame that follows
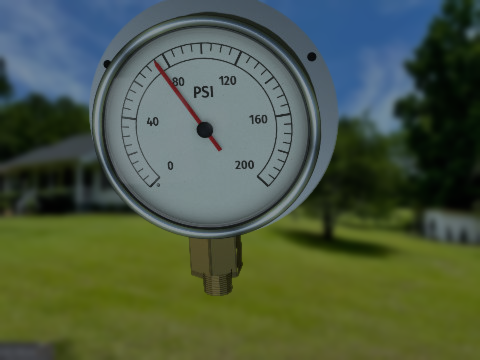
75 psi
